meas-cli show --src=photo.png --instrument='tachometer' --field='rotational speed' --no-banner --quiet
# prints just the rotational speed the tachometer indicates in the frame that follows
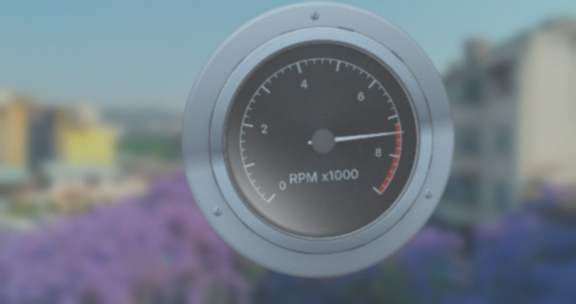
7400 rpm
